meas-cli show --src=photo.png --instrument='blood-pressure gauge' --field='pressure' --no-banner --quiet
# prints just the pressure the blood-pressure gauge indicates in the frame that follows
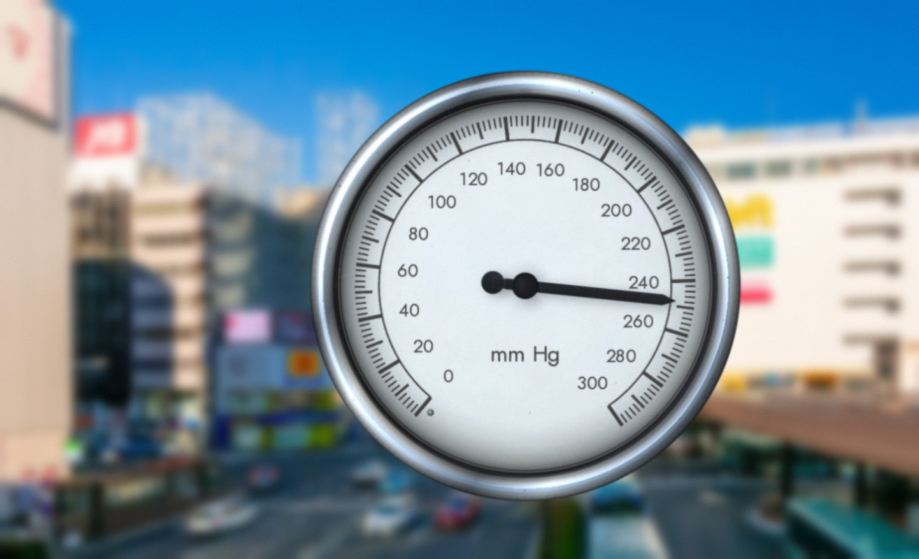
248 mmHg
